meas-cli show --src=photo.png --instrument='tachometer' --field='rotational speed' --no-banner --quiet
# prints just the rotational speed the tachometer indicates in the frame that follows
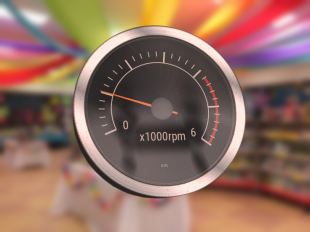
1000 rpm
